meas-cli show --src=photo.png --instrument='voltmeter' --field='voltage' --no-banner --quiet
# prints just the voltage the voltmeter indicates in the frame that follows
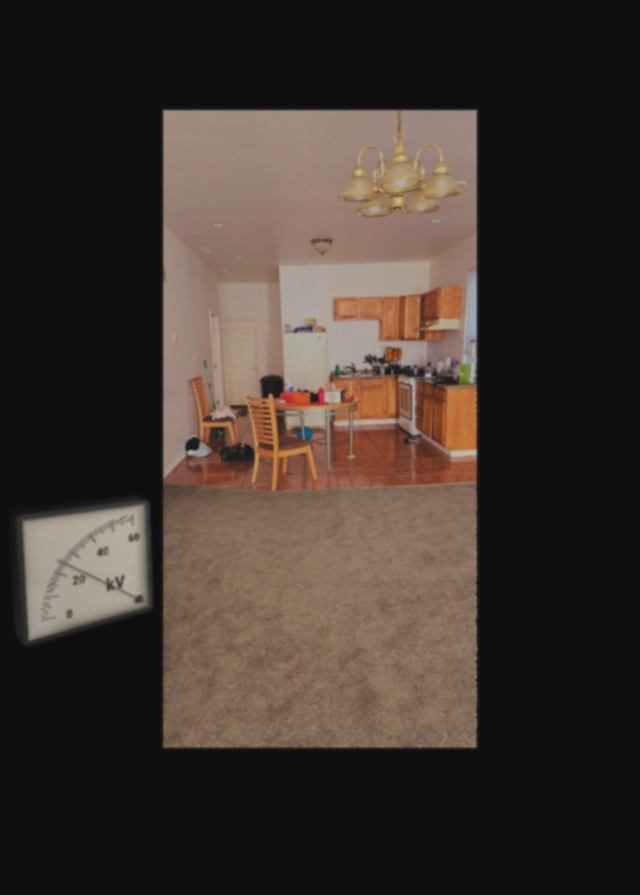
25 kV
